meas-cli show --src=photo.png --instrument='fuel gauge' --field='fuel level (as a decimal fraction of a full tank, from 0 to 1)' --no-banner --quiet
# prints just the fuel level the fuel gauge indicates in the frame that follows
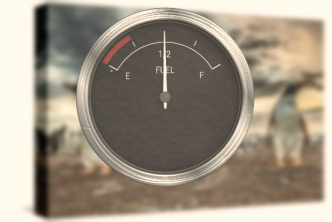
0.5
